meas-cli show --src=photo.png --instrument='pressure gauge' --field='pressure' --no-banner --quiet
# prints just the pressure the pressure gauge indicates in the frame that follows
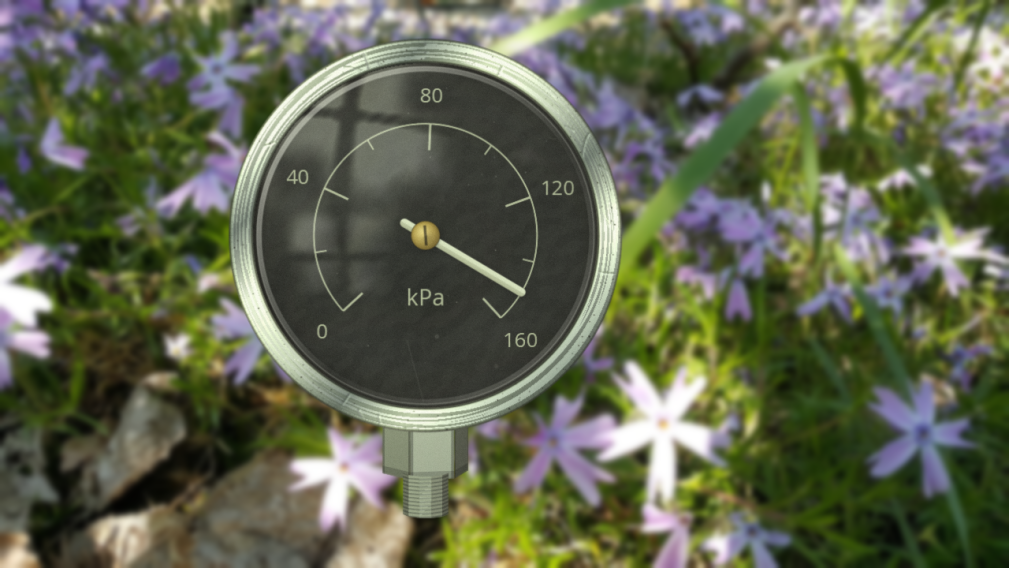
150 kPa
